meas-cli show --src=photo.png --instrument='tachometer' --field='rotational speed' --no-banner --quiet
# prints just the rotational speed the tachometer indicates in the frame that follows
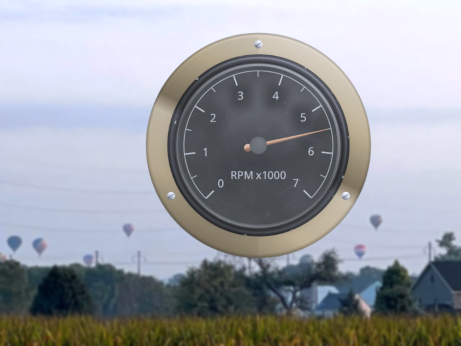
5500 rpm
